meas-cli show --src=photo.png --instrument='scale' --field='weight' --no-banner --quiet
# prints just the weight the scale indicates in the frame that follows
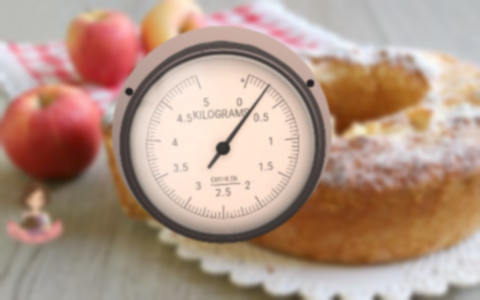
0.25 kg
